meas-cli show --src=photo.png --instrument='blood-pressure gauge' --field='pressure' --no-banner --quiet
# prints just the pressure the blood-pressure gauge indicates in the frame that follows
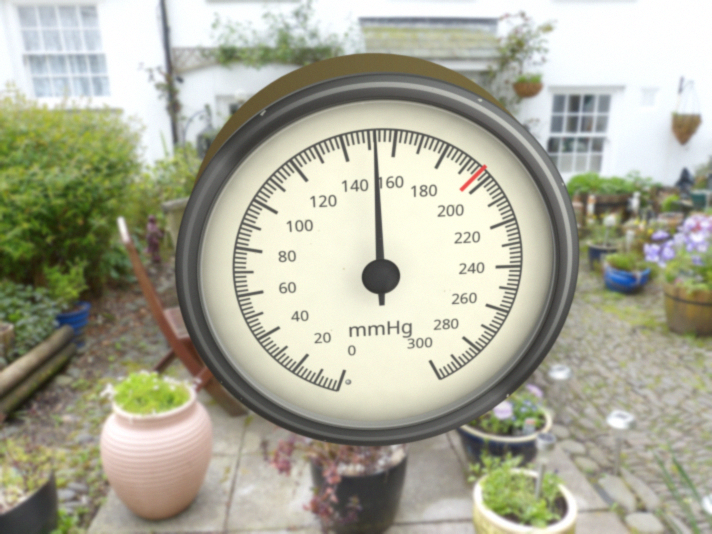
152 mmHg
